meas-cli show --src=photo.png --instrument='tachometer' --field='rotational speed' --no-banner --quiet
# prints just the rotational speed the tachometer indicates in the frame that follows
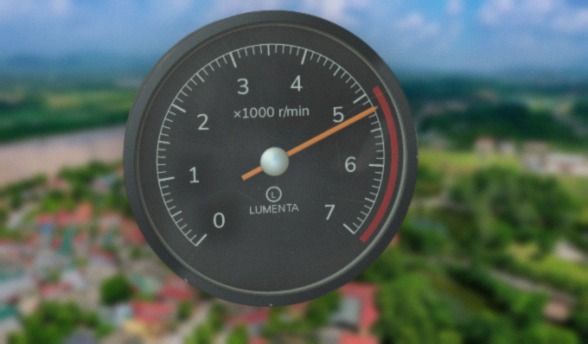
5200 rpm
